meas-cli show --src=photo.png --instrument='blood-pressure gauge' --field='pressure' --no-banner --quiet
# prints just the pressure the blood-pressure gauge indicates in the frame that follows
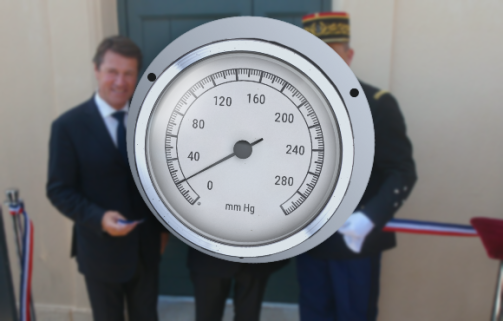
20 mmHg
